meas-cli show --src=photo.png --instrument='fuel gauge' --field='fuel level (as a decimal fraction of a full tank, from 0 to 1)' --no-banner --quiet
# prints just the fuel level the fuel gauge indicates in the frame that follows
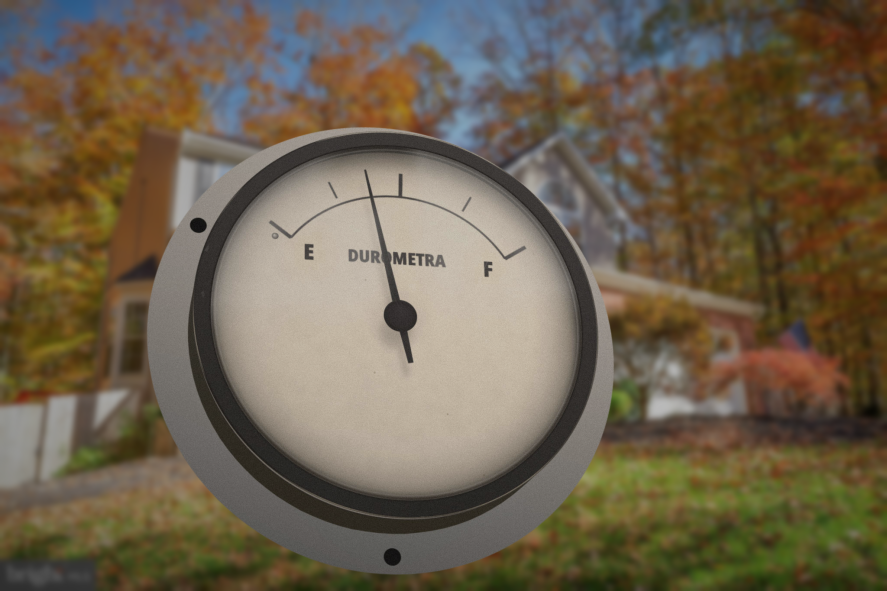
0.375
